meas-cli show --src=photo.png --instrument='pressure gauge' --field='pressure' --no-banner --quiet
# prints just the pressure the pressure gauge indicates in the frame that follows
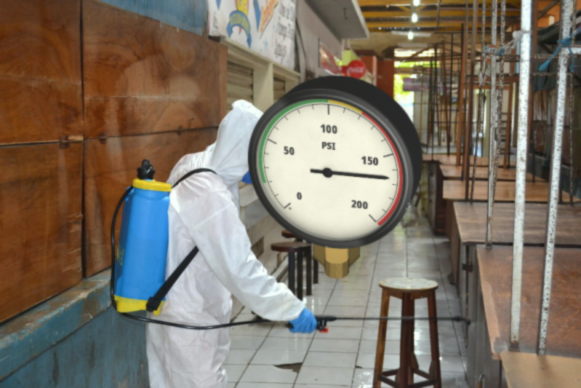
165 psi
